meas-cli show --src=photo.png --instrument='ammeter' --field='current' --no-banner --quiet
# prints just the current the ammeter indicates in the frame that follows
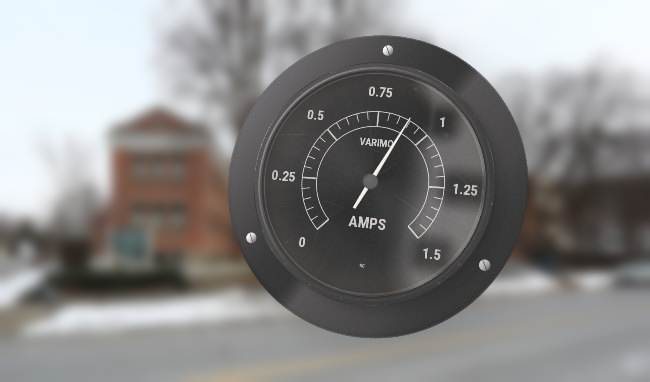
0.9 A
